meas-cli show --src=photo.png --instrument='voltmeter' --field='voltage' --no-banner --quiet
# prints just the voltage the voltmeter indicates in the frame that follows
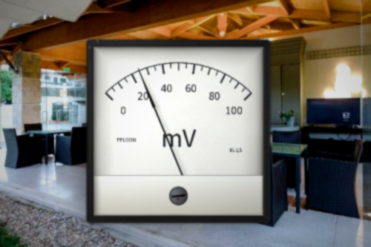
25 mV
